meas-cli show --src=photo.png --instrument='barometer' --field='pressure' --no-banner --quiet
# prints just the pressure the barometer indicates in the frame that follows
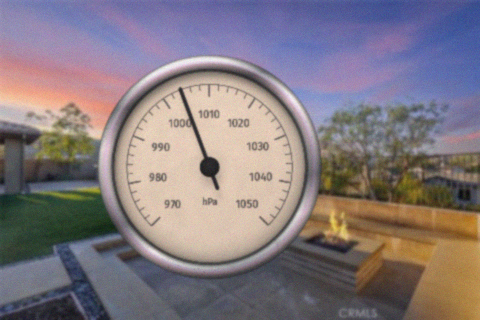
1004 hPa
